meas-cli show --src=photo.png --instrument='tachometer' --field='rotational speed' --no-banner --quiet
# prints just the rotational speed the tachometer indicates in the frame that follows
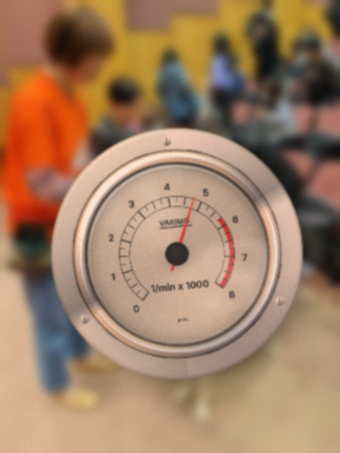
4750 rpm
